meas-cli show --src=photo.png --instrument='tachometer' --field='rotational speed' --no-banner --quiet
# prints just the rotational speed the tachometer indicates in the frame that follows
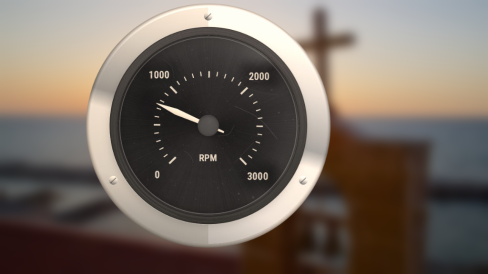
750 rpm
